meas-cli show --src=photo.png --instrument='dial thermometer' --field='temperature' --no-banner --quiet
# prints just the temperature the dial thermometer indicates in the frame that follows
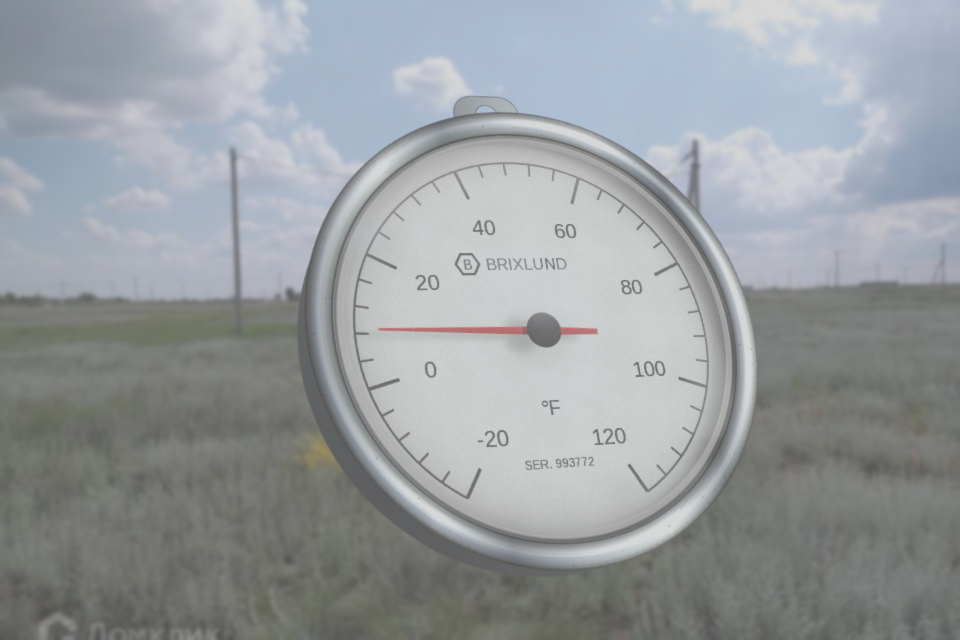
8 °F
